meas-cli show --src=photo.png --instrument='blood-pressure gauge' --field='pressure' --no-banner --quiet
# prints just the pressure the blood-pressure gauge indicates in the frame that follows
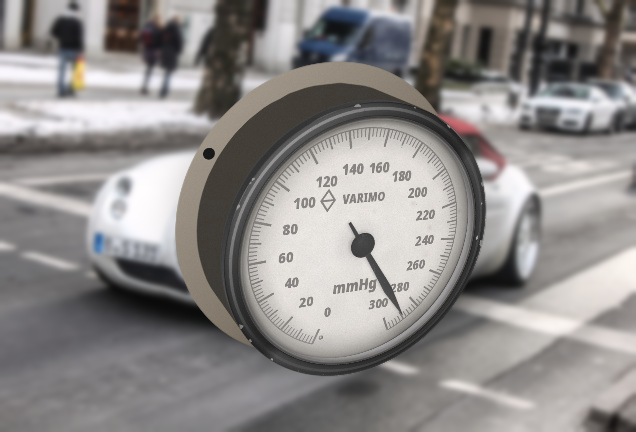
290 mmHg
